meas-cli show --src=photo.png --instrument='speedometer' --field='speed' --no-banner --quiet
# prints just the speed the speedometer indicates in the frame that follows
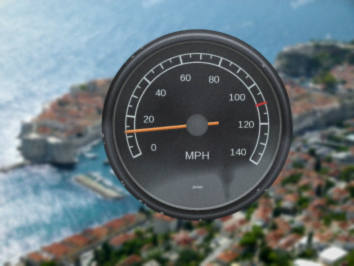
12.5 mph
